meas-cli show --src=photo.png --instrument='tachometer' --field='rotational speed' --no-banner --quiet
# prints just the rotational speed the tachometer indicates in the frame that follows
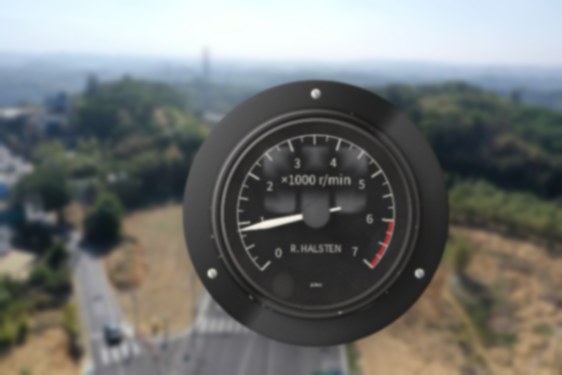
875 rpm
